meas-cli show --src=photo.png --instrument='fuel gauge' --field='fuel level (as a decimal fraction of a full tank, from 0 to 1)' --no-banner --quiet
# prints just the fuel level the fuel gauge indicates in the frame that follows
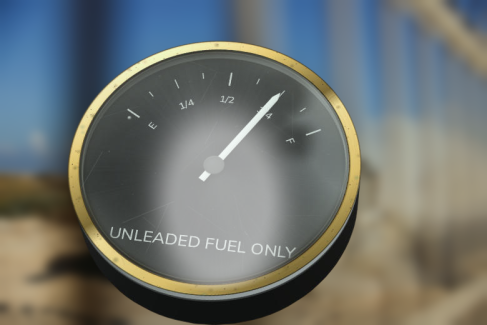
0.75
